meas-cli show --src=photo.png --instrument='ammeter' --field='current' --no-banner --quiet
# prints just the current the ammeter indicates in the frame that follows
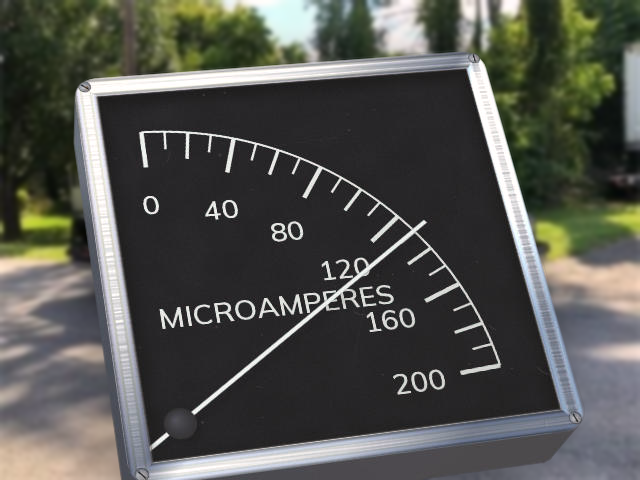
130 µA
